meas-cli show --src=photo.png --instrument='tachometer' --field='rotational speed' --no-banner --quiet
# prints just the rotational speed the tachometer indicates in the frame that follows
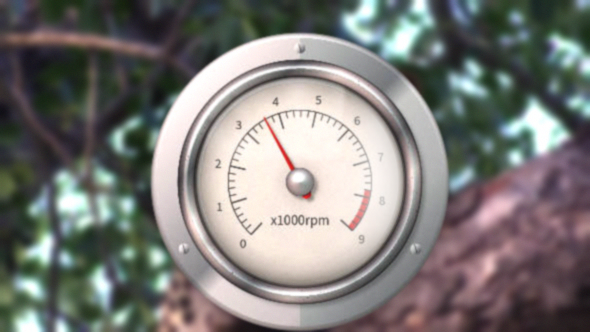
3600 rpm
